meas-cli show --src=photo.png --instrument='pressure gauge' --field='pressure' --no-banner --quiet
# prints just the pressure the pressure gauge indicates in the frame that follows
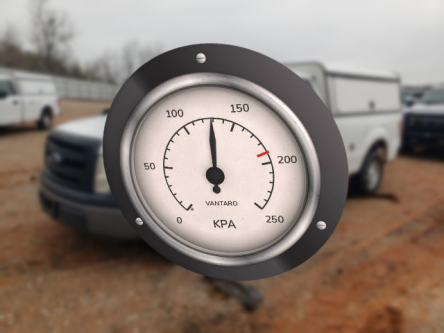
130 kPa
